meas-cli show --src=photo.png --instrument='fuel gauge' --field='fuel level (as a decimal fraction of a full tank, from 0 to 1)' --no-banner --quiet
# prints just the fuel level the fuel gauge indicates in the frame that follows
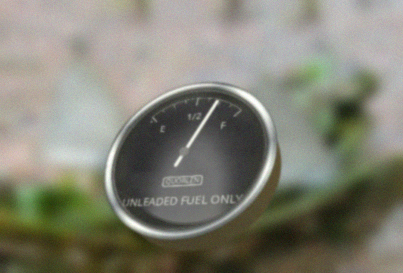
0.75
